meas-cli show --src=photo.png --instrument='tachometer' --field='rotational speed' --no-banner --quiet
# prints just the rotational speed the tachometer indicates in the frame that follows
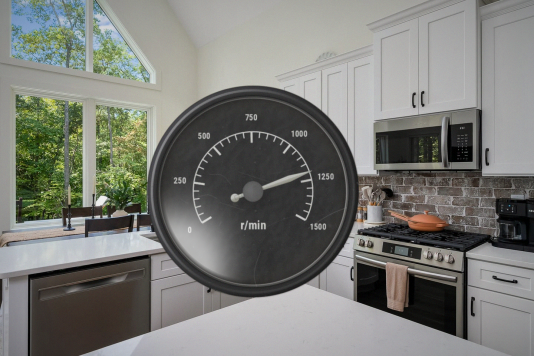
1200 rpm
